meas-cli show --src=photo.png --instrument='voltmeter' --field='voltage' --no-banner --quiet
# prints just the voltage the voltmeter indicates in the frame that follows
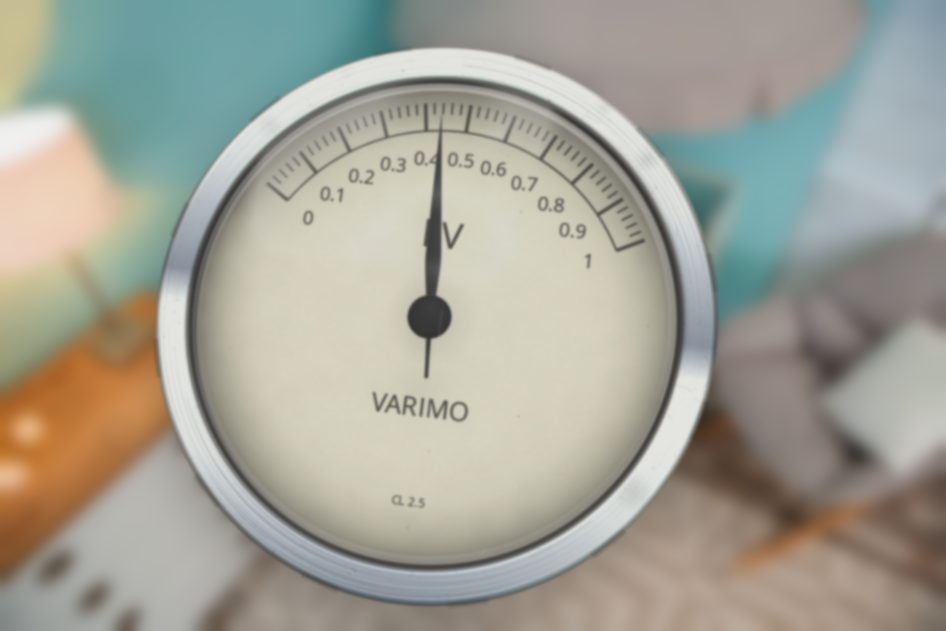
0.44 kV
